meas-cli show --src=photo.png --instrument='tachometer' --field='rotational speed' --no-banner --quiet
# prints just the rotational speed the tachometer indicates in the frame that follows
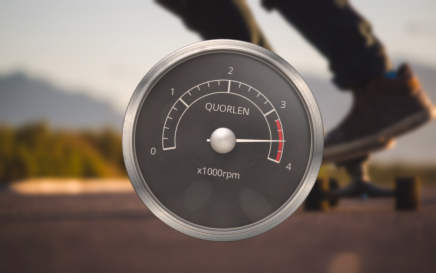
3600 rpm
